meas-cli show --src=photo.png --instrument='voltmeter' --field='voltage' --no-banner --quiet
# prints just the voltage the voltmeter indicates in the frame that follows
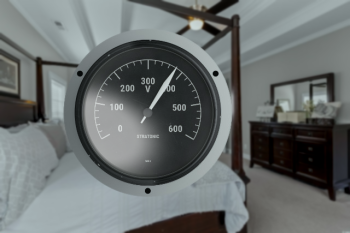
380 V
